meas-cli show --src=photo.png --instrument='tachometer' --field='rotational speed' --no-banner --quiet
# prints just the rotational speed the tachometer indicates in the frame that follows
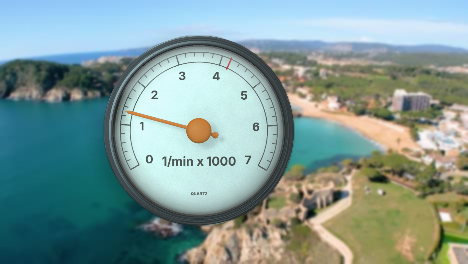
1300 rpm
